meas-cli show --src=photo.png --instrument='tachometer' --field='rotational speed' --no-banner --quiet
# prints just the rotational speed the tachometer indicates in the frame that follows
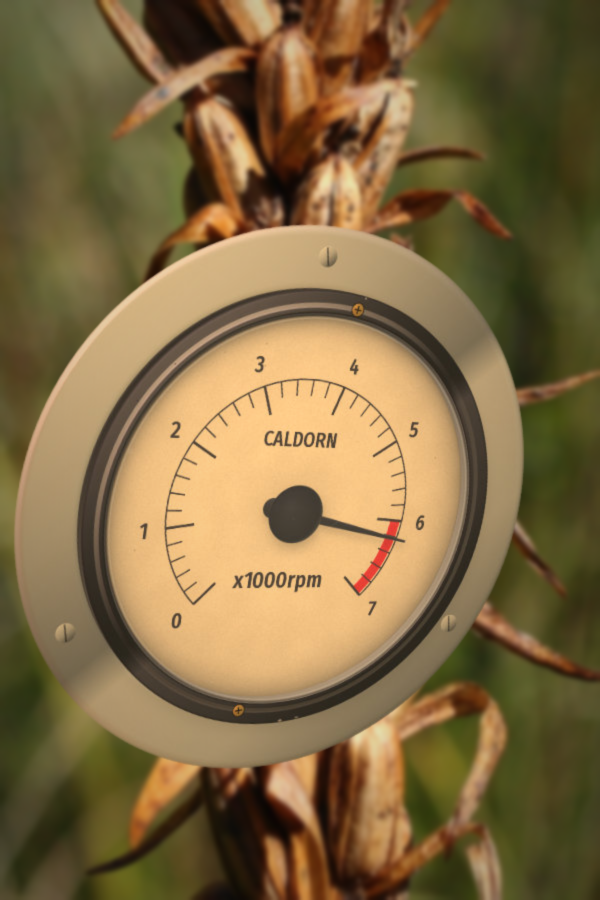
6200 rpm
